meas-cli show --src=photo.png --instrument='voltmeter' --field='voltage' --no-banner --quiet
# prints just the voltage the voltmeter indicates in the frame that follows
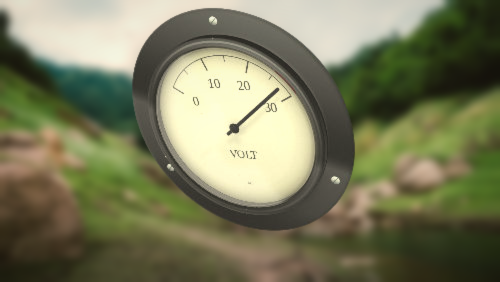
27.5 V
